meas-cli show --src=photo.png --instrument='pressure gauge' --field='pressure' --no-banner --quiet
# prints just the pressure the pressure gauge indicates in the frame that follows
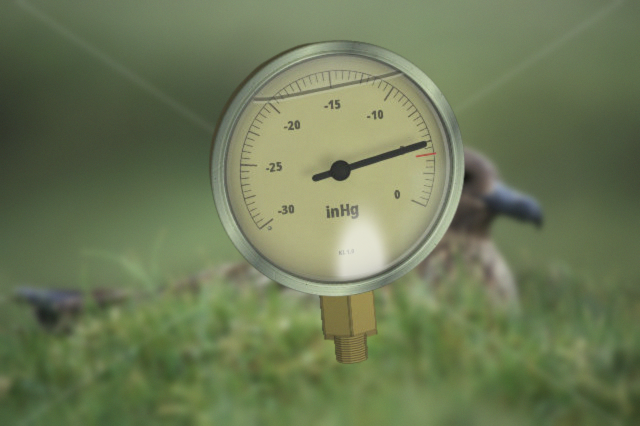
-5 inHg
